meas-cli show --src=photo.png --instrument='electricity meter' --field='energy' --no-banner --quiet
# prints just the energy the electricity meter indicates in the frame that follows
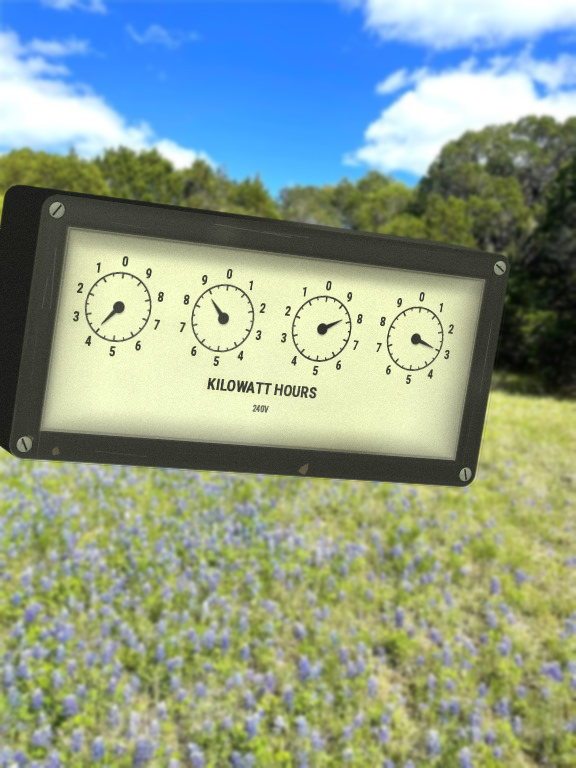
3883 kWh
